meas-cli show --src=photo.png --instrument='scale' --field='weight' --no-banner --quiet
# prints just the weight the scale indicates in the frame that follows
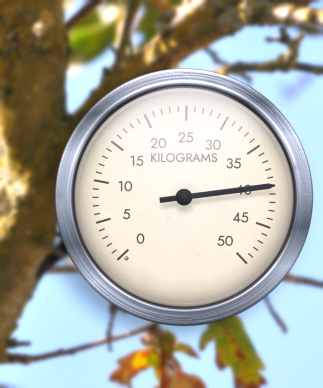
40 kg
